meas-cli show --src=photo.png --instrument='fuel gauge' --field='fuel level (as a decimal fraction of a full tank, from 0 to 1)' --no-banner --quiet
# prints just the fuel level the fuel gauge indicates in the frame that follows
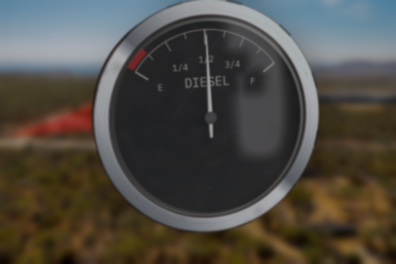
0.5
